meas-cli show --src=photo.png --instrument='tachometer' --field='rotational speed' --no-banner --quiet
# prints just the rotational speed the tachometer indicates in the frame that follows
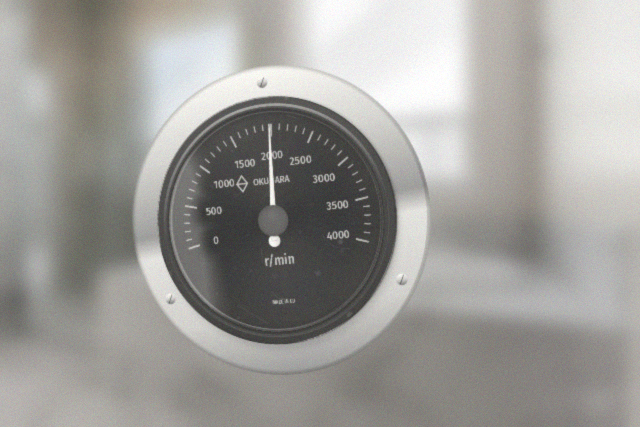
2000 rpm
